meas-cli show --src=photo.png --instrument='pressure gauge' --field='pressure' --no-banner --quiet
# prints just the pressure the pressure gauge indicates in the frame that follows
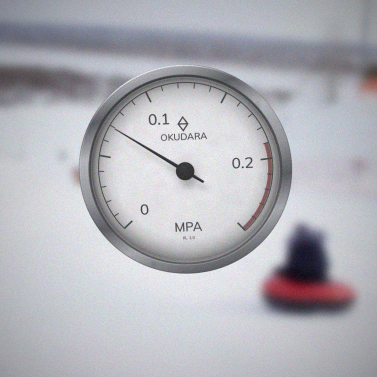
0.07 MPa
